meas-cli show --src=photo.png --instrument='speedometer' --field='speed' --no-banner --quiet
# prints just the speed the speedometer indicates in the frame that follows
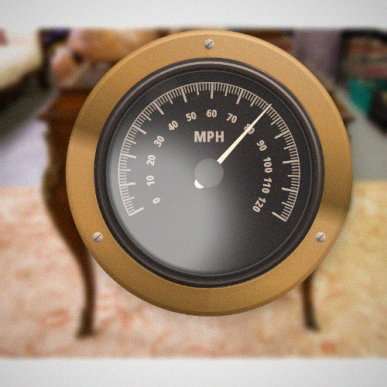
80 mph
